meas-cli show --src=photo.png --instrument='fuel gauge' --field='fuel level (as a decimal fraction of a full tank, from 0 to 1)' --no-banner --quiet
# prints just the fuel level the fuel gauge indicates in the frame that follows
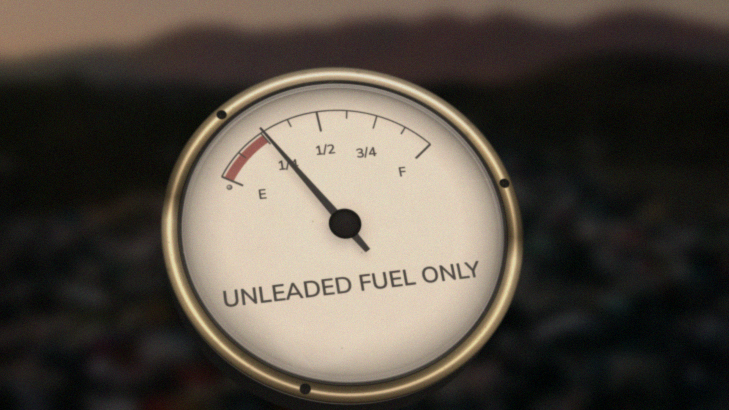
0.25
